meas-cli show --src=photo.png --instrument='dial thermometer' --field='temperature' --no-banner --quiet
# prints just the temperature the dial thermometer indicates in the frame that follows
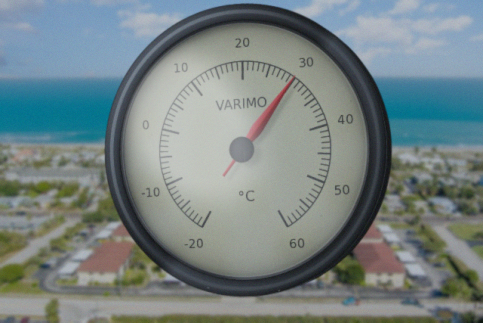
30 °C
